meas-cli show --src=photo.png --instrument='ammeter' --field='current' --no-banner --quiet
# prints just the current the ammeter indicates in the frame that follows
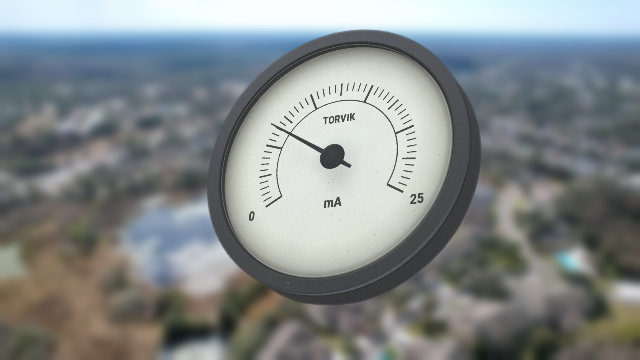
6.5 mA
